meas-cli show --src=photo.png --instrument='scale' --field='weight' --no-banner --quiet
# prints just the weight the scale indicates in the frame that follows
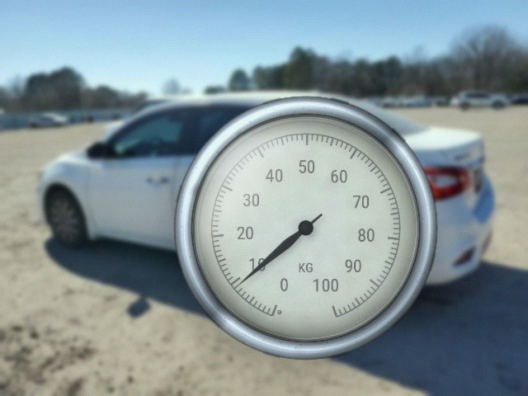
9 kg
